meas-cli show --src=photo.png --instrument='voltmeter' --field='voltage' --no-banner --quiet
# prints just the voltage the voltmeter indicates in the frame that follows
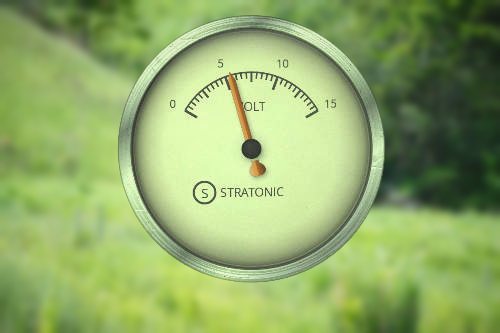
5.5 V
